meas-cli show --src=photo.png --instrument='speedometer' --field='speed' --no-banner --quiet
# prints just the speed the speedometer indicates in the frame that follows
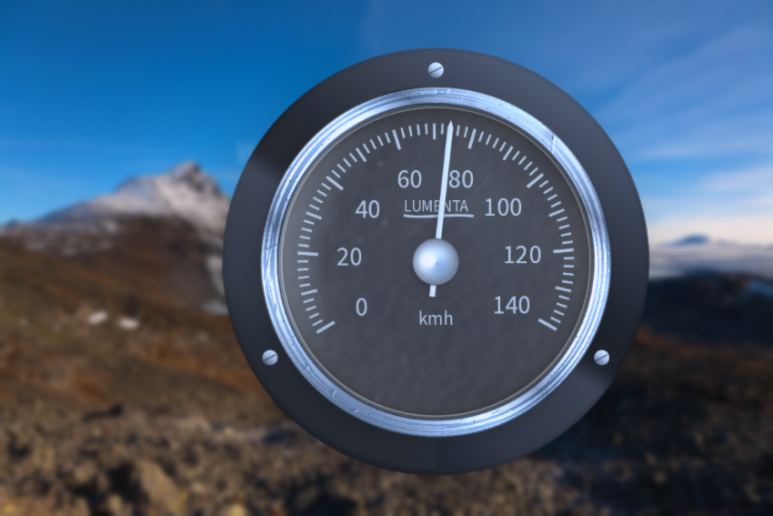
74 km/h
